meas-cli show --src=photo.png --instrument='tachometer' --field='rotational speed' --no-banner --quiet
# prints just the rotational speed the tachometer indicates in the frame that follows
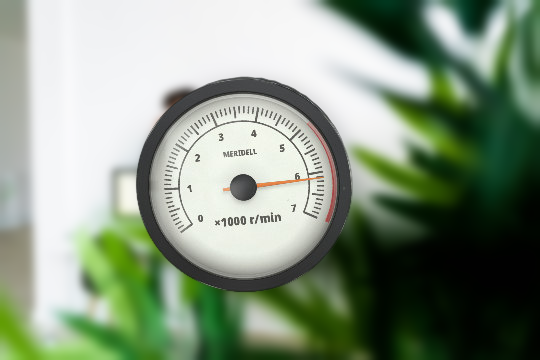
6100 rpm
